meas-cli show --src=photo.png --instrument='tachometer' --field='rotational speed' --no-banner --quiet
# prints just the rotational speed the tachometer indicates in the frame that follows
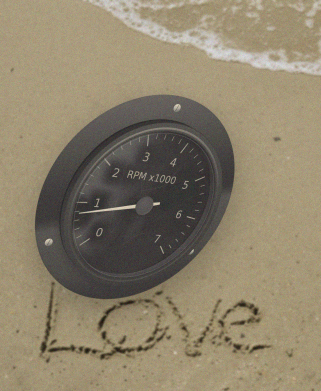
800 rpm
